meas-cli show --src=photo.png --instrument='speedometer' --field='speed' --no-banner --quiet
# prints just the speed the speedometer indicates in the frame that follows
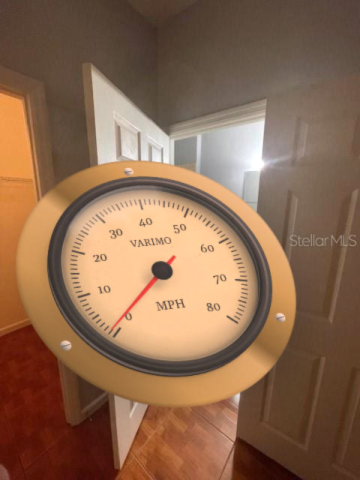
1 mph
